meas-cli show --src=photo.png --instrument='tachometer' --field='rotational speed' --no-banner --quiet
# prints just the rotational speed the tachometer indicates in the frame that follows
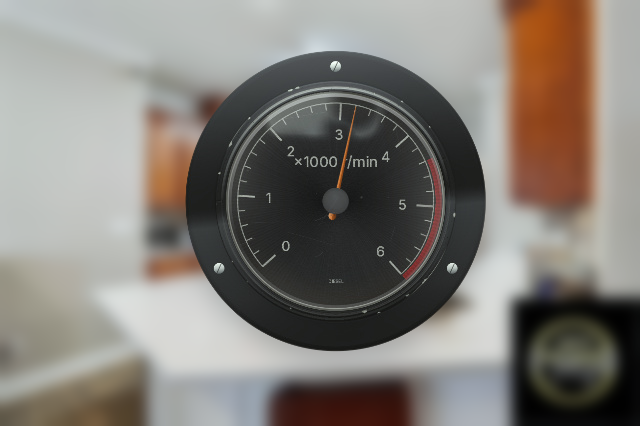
3200 rpm
